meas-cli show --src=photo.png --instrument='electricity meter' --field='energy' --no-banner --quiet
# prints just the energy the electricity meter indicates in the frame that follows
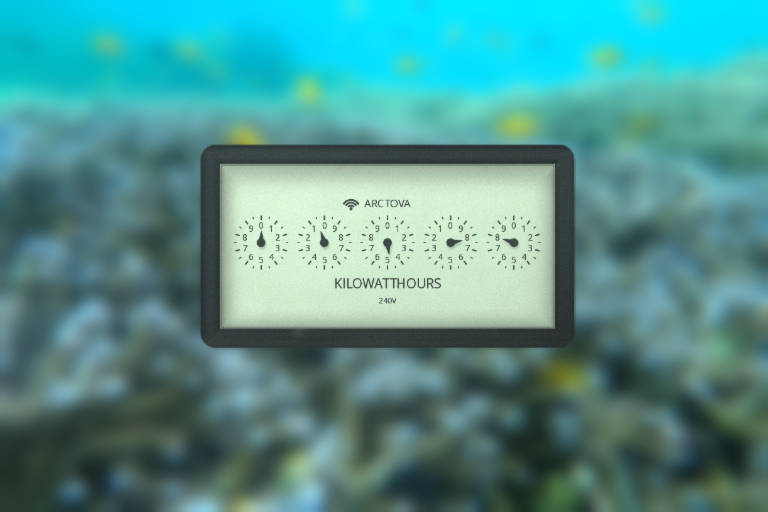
478 kWh
